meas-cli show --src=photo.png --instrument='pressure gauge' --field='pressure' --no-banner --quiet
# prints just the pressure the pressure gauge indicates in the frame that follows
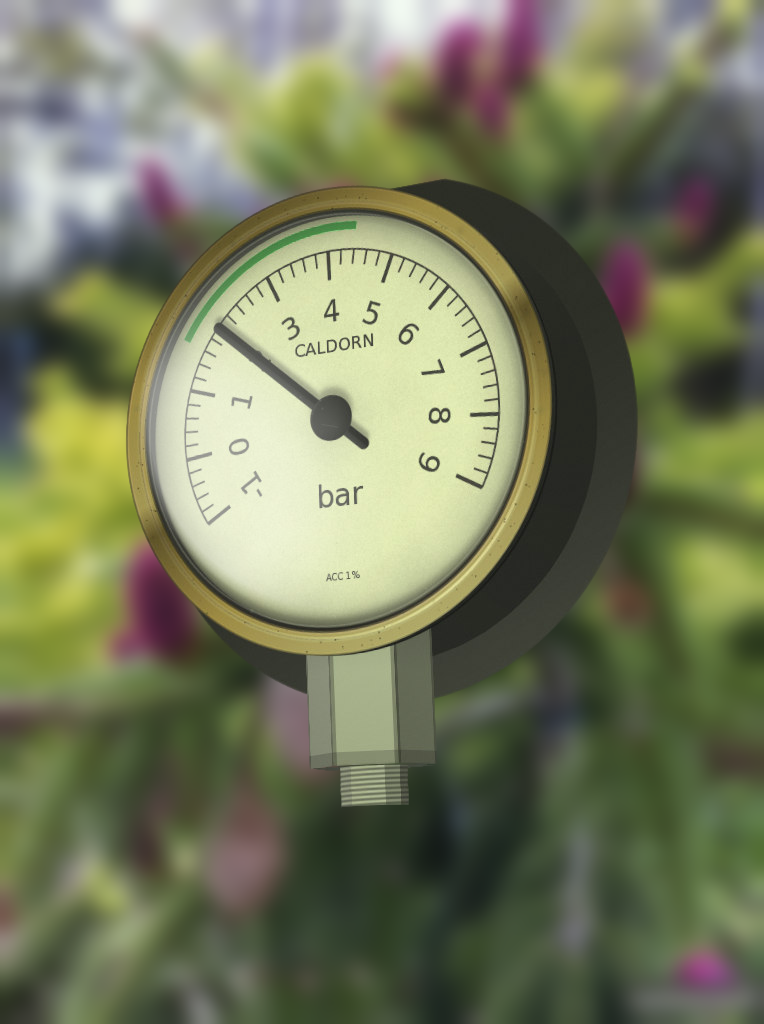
2 bar
